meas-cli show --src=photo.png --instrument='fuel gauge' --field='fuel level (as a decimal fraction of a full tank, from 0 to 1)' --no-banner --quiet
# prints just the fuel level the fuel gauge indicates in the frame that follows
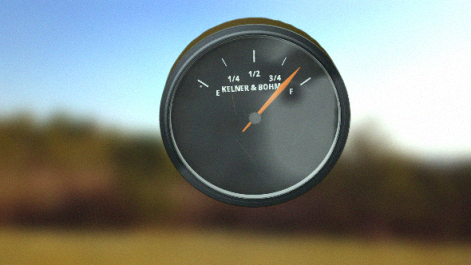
0.875
